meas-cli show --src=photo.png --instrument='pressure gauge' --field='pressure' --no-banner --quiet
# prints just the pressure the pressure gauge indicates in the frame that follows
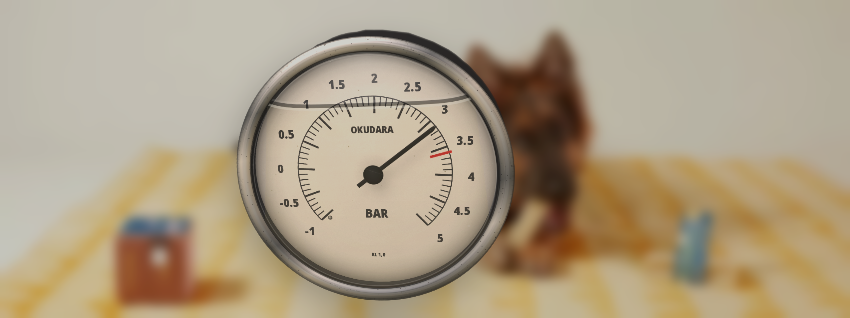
3.1 bar
